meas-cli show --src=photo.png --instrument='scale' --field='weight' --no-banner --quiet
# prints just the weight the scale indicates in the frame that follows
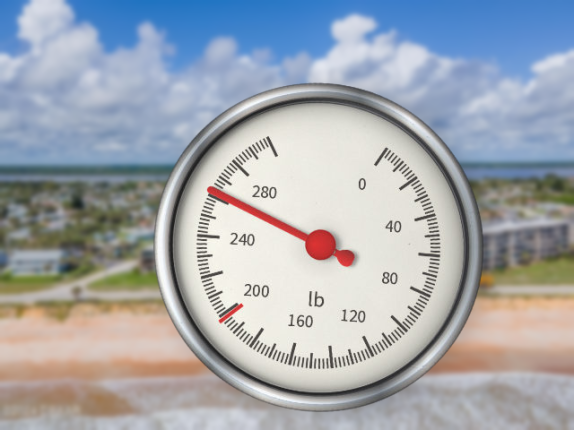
262 lb
